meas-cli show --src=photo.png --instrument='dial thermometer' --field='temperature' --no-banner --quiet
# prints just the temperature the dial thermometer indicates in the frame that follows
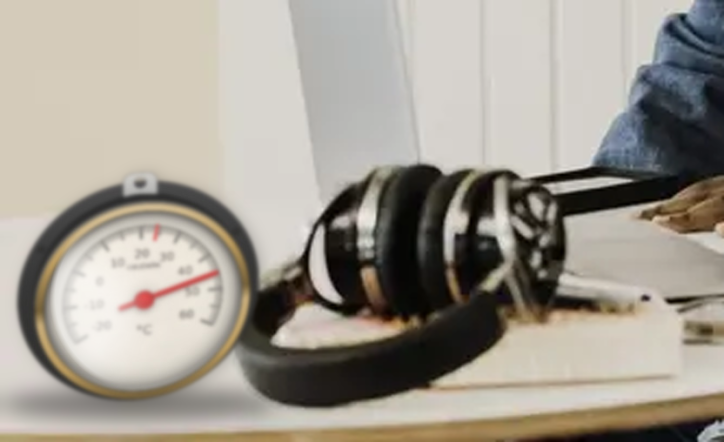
45 °C
